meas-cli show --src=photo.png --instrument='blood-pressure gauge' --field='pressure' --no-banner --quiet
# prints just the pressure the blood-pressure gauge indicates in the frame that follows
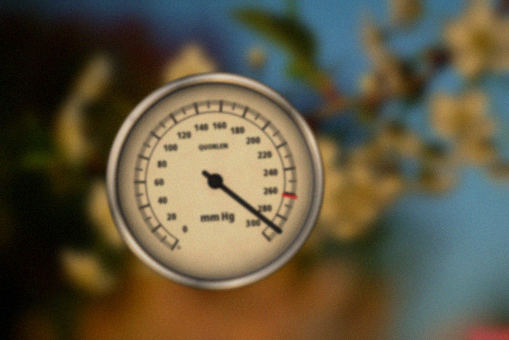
290 mmHg
